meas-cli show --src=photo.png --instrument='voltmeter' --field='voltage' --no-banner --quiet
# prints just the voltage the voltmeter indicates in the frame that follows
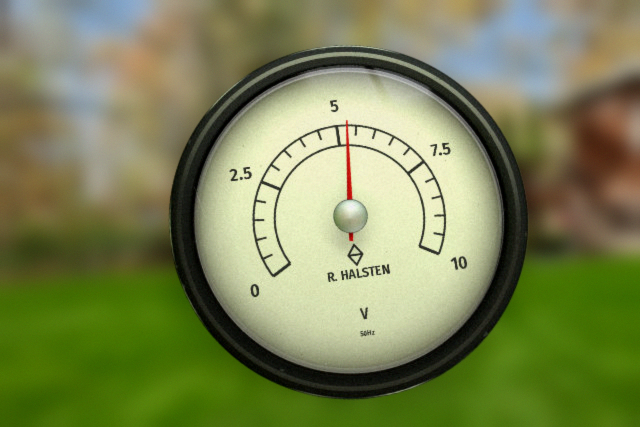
5.25 V
